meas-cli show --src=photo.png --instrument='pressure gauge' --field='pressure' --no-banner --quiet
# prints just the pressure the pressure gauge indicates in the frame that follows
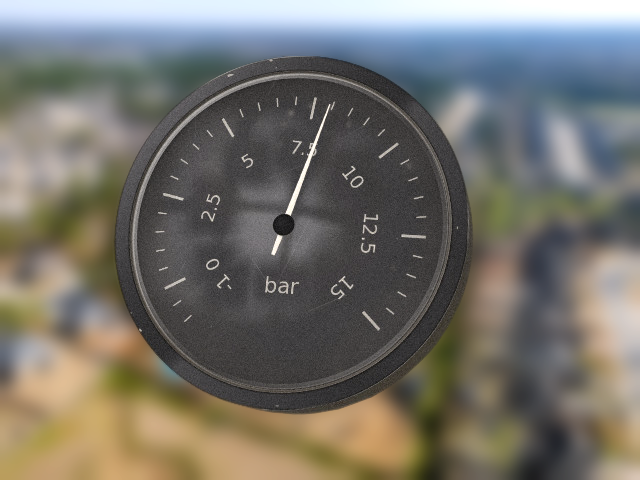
8 bar
